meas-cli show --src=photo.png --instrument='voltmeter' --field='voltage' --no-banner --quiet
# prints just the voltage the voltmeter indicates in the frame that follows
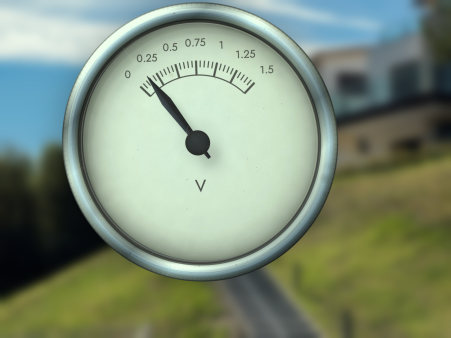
0.15 V
